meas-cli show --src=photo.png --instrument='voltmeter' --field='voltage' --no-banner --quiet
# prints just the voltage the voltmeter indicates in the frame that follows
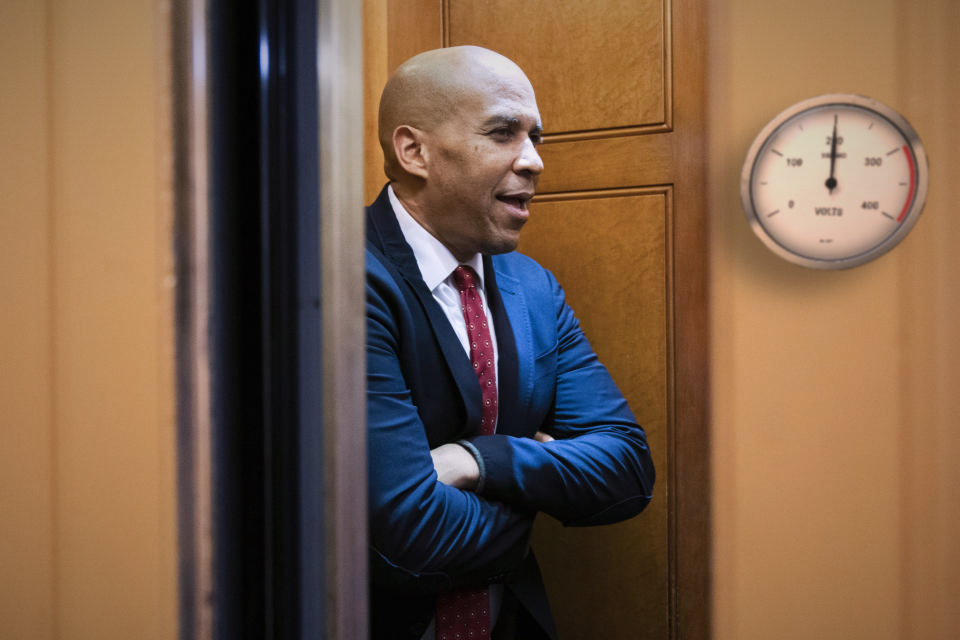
200 V
